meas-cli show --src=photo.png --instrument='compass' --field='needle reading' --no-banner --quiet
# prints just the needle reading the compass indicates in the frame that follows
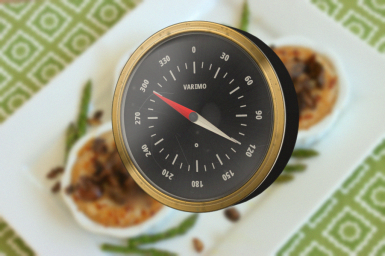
300 °
